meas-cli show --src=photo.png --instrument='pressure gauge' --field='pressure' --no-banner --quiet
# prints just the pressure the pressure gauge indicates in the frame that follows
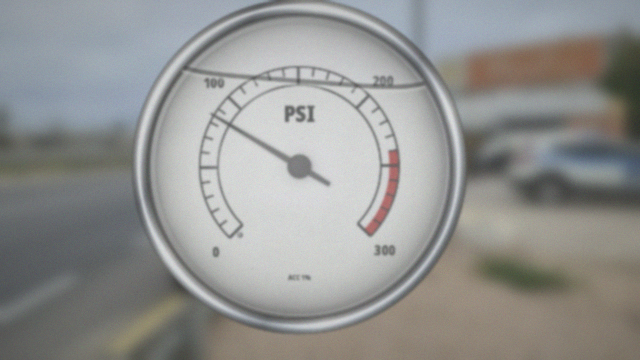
85 psi
